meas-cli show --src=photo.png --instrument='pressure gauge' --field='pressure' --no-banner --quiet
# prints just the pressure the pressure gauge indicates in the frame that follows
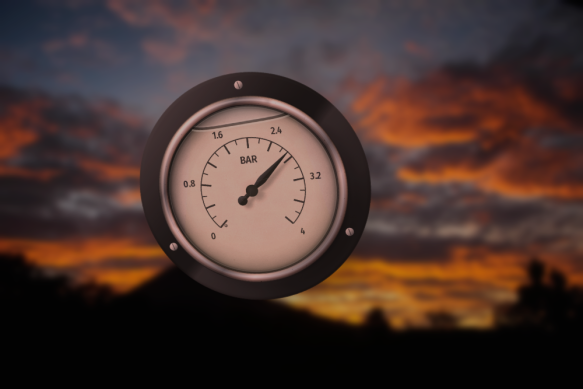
2.7 bar
